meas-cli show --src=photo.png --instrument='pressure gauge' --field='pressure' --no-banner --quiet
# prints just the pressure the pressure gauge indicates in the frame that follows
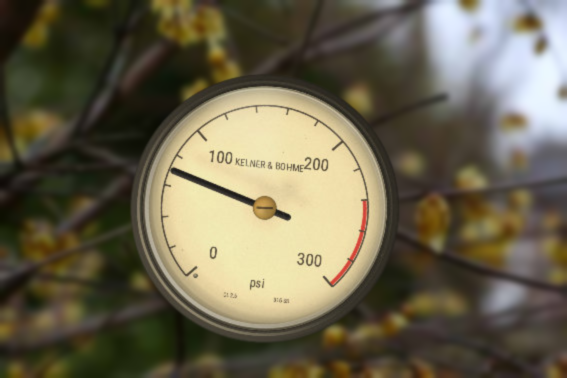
70 psi
